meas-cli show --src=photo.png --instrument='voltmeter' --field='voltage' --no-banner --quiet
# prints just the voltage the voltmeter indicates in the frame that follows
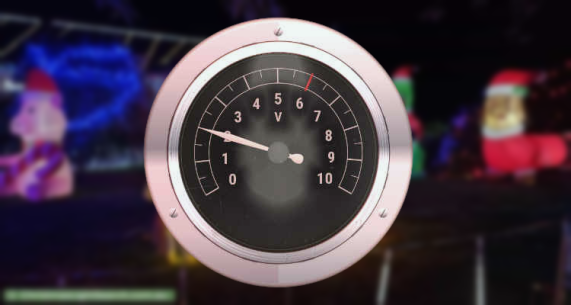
2 V
